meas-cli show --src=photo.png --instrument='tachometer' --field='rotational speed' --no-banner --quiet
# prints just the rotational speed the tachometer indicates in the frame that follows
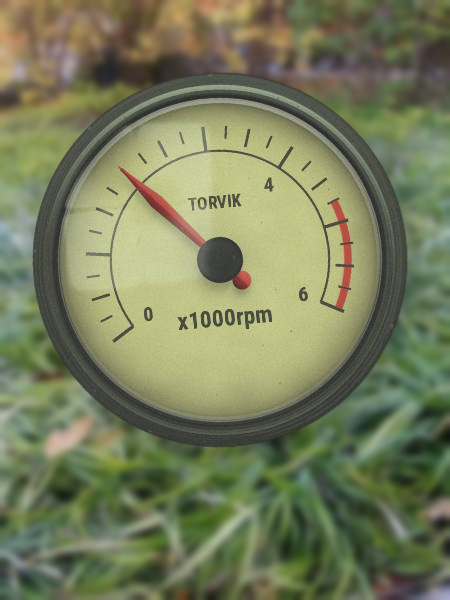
2000 rpm
